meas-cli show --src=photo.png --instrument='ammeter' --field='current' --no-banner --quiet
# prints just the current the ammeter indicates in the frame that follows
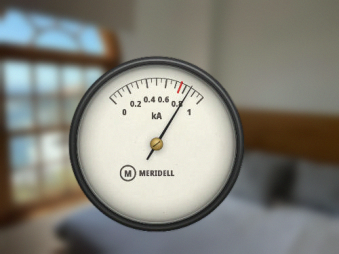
0.85 kA
